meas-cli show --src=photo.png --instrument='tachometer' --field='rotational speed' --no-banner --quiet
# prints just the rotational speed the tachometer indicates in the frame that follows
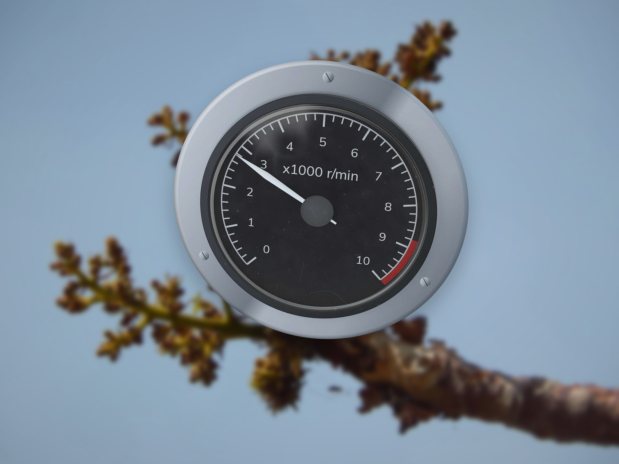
2800 rpm
